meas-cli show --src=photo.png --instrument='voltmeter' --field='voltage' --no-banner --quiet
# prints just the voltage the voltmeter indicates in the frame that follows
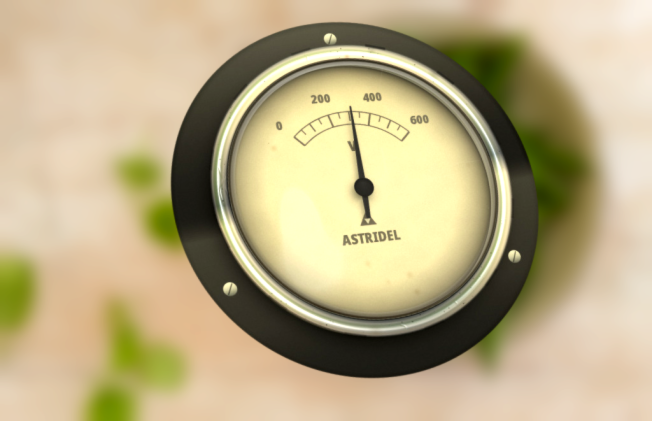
300 V
